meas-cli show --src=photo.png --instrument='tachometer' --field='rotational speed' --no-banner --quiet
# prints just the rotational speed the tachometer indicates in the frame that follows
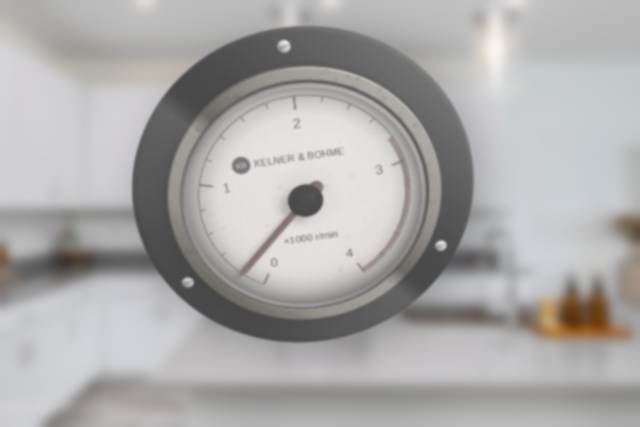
200 rpm
